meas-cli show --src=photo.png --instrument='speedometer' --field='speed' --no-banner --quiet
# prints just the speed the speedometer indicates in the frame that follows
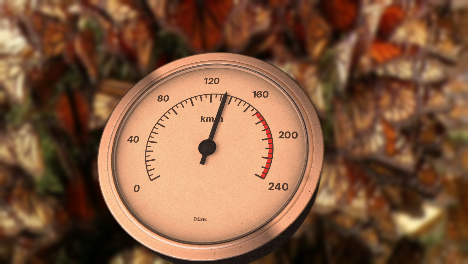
135 km/h
